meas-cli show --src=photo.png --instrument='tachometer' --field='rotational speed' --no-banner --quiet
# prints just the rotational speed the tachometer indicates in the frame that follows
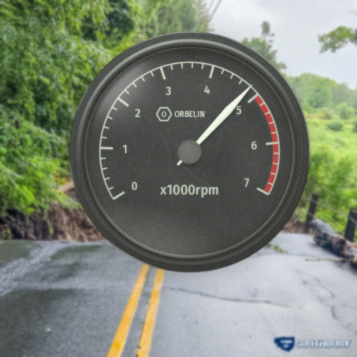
4800 rpm
